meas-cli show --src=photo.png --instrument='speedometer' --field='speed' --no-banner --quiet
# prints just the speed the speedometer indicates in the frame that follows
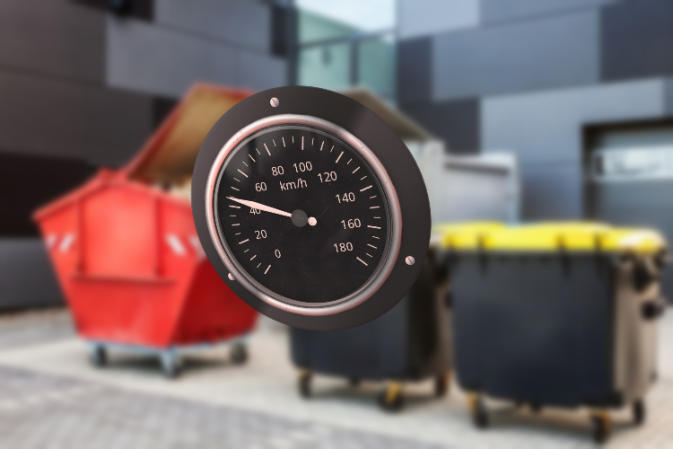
45 km/h
